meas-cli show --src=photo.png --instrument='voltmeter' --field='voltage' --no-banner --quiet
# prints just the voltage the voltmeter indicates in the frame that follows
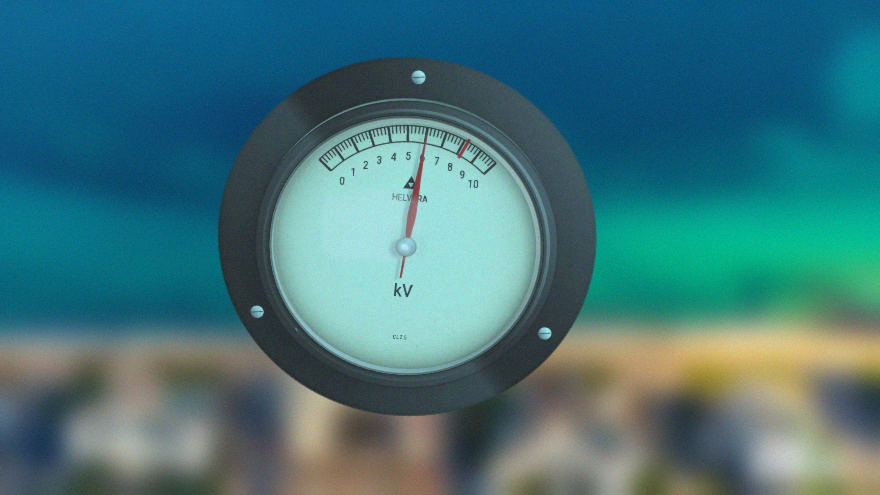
6 kV
